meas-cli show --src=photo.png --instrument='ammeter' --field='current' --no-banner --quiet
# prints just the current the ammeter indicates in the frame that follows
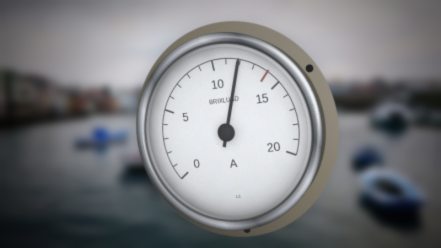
12 A
